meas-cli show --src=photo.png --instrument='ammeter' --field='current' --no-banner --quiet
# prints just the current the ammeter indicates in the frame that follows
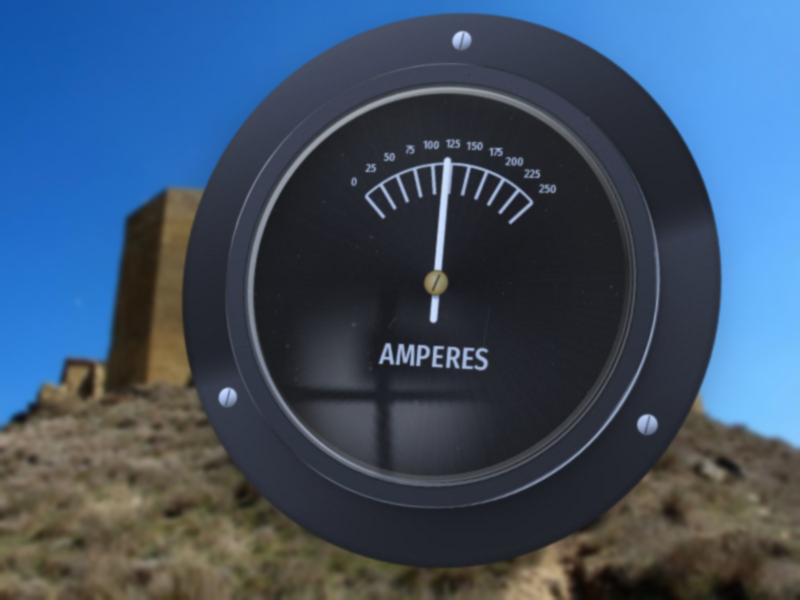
125 A
